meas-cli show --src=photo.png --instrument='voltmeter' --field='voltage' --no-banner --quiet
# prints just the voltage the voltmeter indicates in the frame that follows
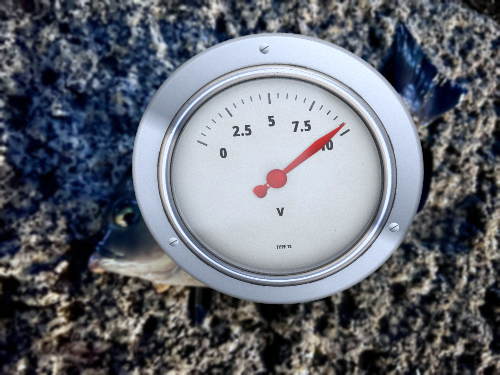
9.5 V
